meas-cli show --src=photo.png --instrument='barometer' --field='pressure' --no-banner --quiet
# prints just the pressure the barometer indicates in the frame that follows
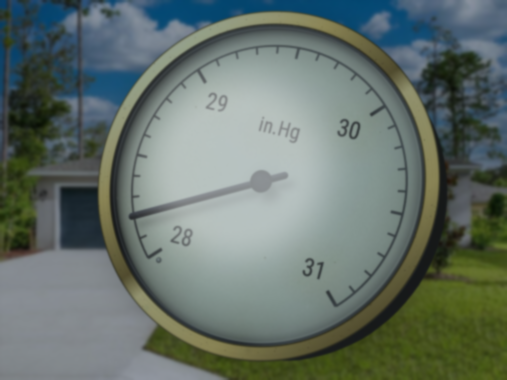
28.2 inHg
